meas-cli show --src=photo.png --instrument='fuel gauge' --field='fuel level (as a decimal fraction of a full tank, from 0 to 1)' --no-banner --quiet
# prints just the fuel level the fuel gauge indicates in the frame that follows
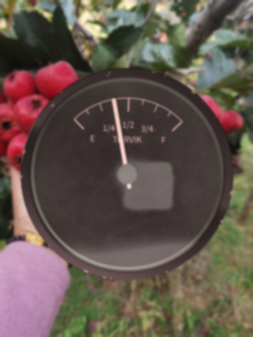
0.375
